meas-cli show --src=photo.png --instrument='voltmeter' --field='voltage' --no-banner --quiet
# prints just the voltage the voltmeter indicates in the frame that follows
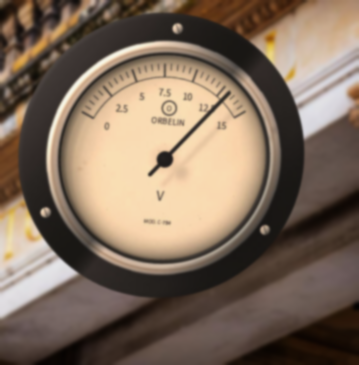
13 V
